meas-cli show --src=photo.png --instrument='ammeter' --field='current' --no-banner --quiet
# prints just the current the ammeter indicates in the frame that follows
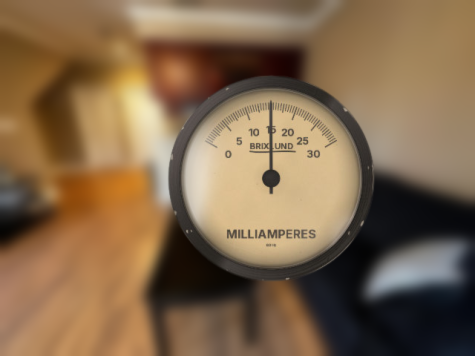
15 mA
